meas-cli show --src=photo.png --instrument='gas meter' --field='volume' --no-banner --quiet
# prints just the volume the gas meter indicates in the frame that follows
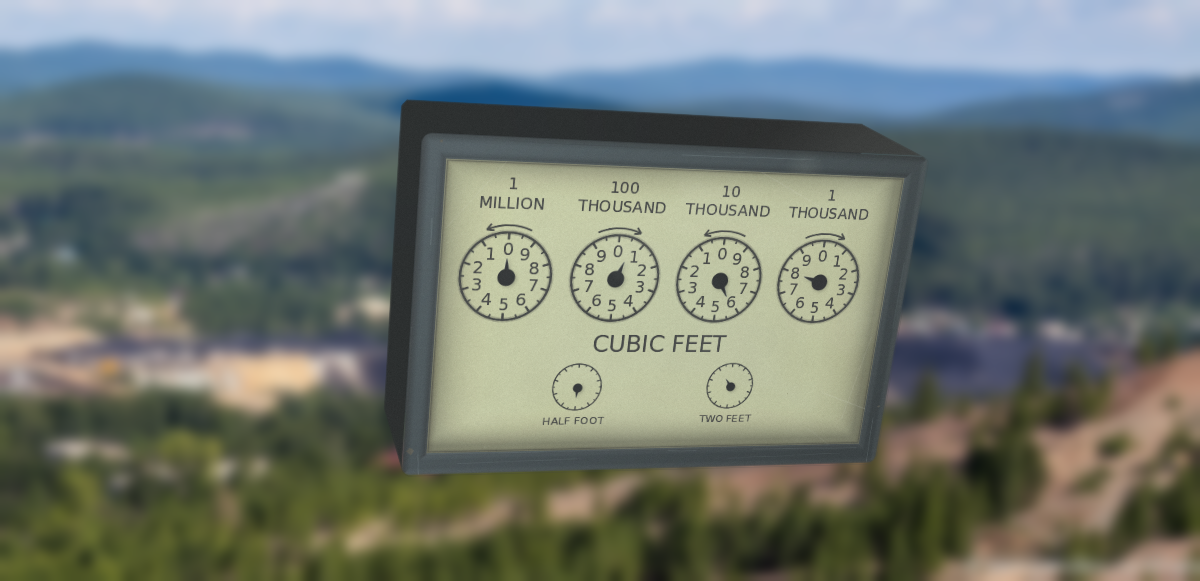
5800 ft³
